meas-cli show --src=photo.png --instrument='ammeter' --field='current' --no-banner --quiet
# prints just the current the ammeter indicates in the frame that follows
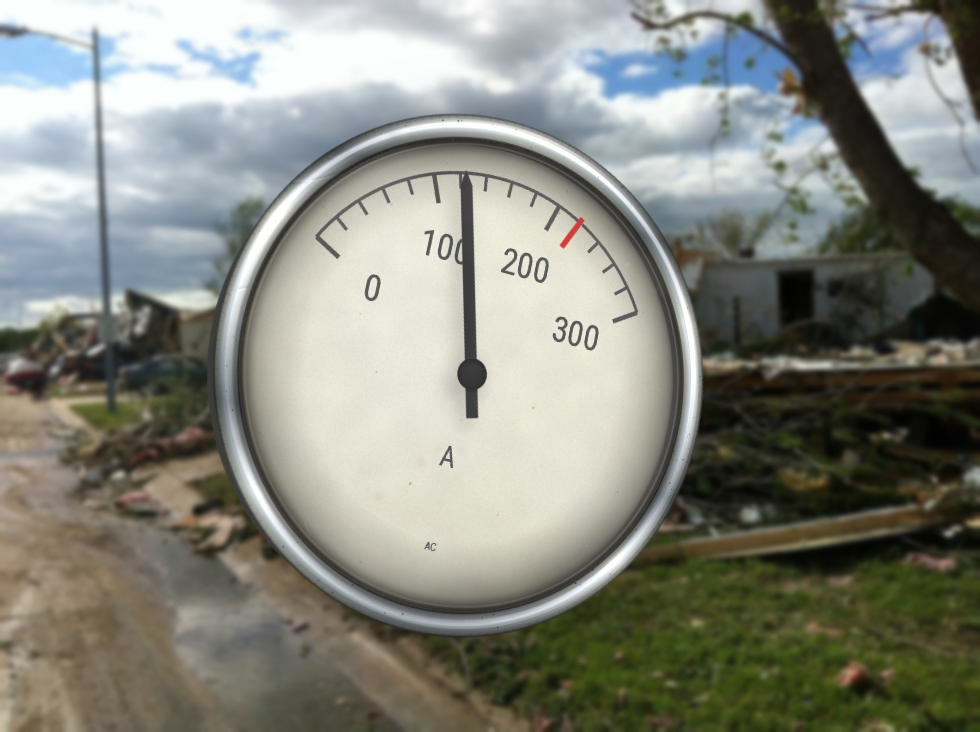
120 A
